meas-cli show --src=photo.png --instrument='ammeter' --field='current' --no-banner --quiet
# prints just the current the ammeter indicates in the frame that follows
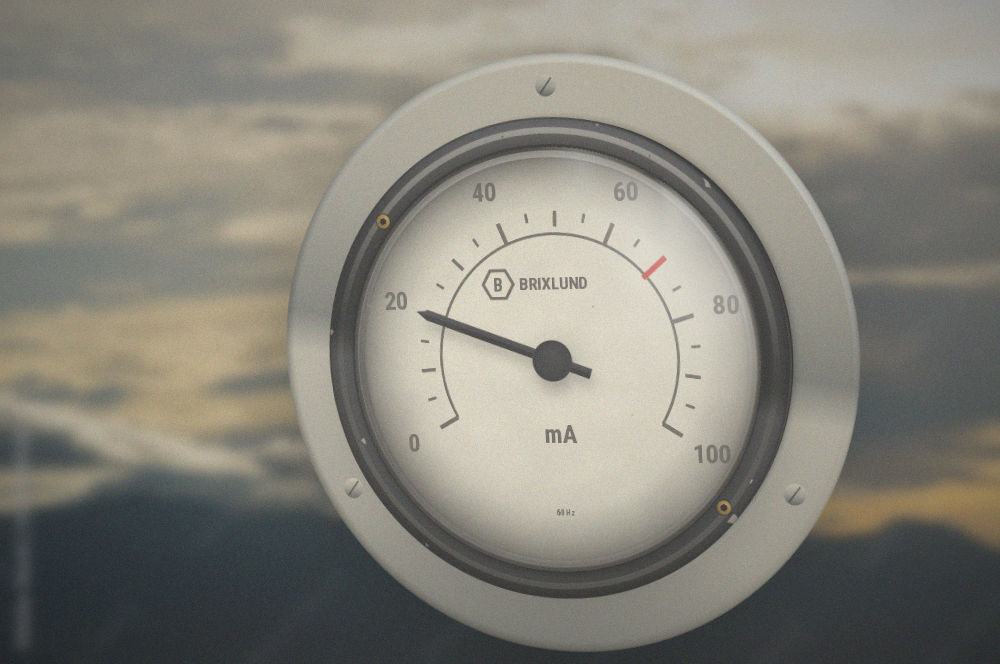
20 mA
